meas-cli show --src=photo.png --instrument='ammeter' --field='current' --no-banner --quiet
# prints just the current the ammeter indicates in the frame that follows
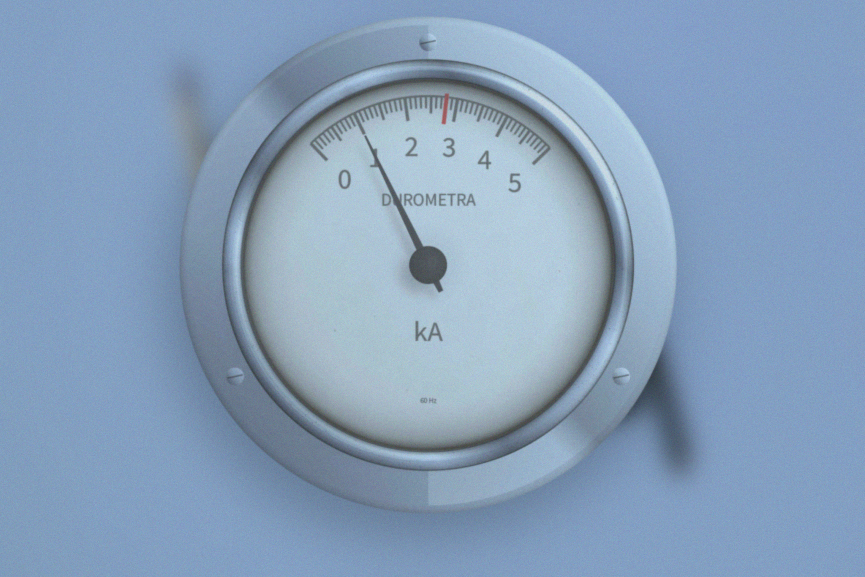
1 kA
